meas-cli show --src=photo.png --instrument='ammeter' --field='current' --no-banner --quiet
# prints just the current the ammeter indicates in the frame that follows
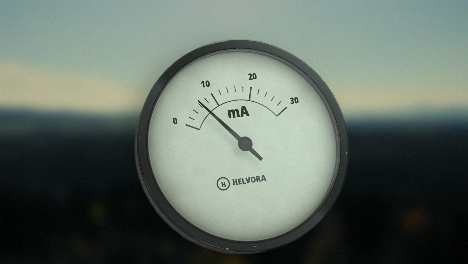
6 mA
